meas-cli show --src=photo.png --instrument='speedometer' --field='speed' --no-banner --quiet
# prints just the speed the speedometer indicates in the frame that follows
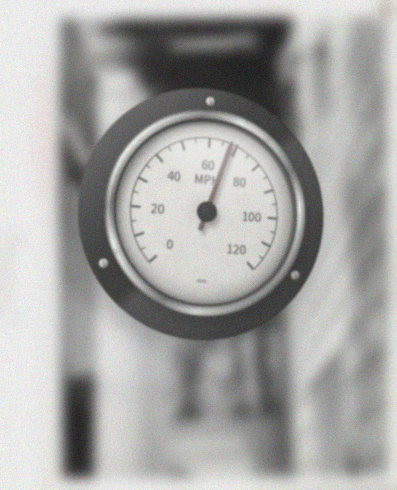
67.5 mph
